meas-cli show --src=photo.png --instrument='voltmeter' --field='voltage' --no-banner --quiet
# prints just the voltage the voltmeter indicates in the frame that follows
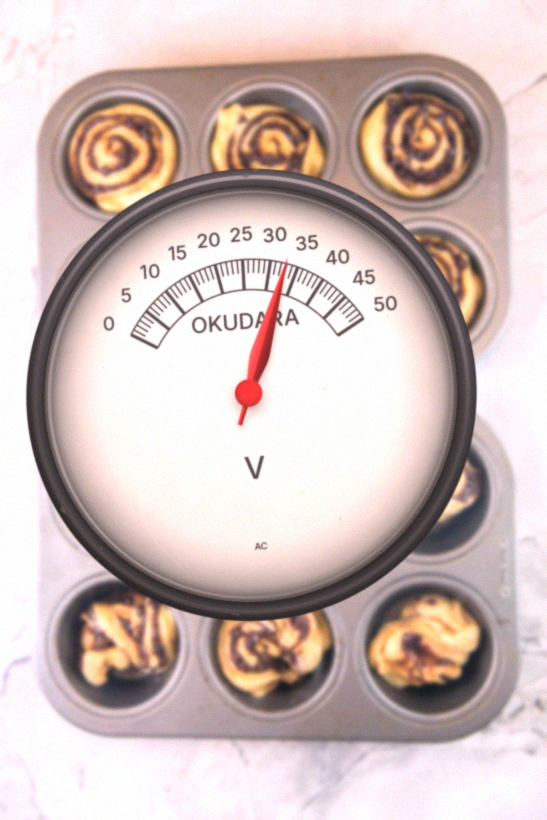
33 V
